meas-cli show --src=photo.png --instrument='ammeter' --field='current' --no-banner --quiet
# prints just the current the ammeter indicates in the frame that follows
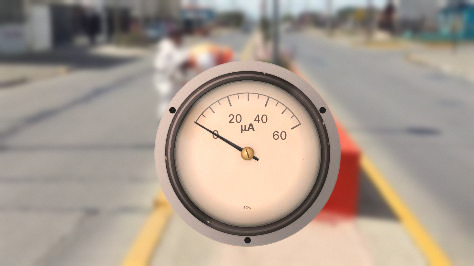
0 µA
